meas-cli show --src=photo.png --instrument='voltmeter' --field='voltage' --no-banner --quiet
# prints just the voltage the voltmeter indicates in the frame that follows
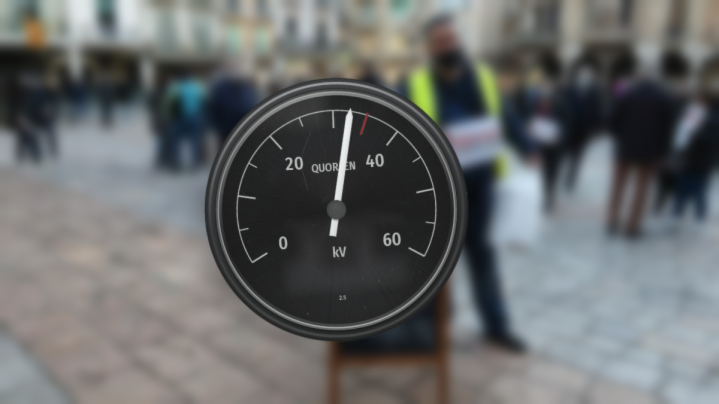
32.5 kV
